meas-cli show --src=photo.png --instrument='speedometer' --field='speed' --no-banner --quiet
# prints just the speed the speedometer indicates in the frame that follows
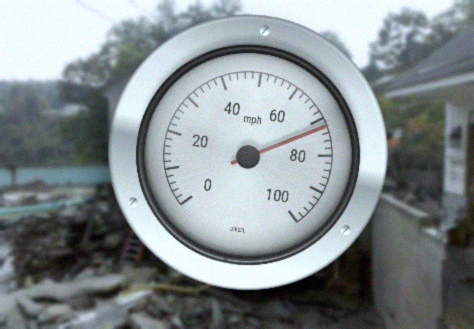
72 mph
